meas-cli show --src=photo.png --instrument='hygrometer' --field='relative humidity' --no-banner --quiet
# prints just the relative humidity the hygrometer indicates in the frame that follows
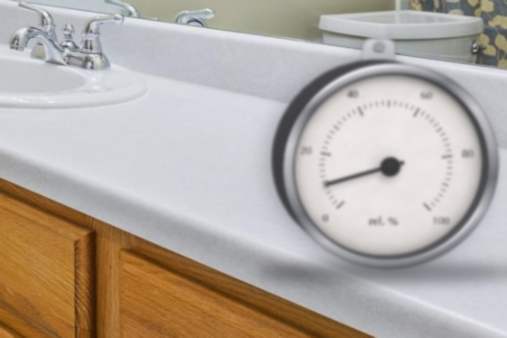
10 %
